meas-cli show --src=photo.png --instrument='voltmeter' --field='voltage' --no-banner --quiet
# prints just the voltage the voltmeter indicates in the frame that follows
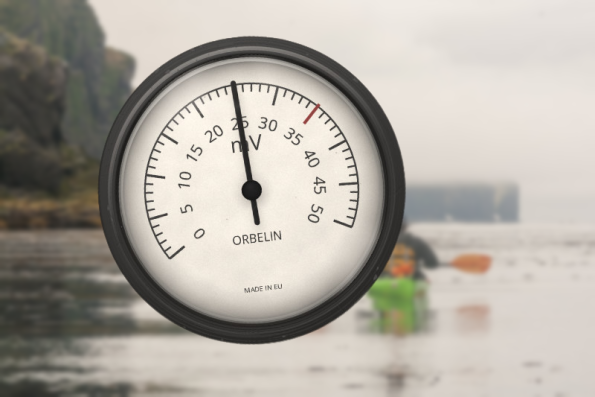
25 mV
